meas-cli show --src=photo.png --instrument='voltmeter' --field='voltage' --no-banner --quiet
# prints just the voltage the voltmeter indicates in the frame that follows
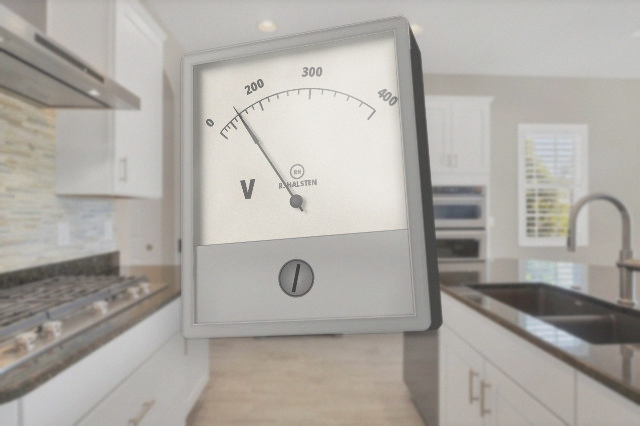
140 V
